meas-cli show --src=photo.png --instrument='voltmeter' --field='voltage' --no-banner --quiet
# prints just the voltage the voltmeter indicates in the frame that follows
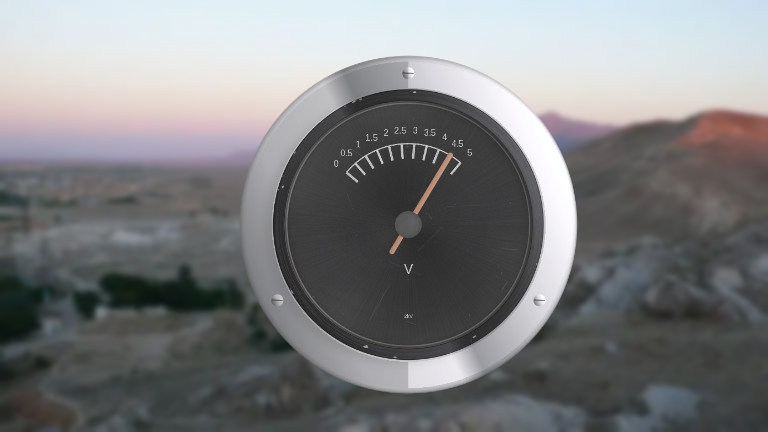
4.5 V
